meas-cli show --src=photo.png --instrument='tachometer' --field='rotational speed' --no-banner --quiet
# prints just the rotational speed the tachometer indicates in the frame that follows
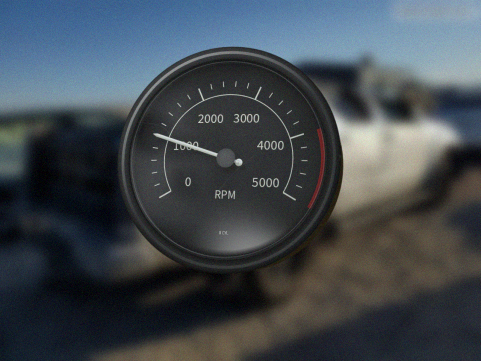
1000 rpm
